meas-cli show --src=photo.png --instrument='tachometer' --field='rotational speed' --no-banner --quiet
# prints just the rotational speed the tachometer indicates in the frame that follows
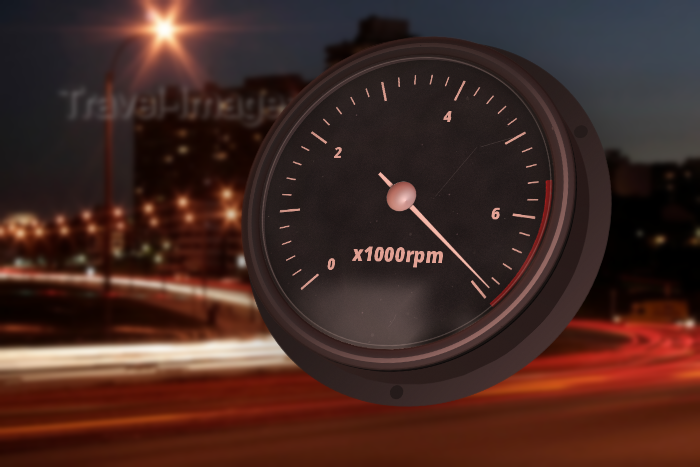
6900 rpm
